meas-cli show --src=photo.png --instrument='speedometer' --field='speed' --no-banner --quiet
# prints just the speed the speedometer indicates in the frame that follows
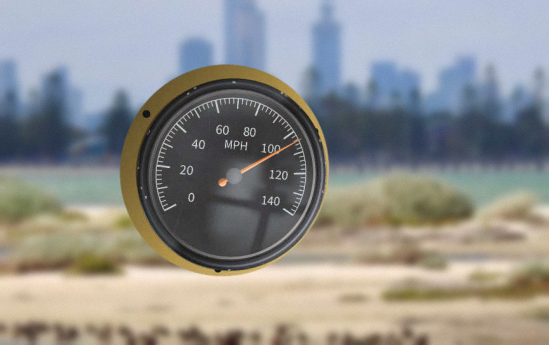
104 mph
